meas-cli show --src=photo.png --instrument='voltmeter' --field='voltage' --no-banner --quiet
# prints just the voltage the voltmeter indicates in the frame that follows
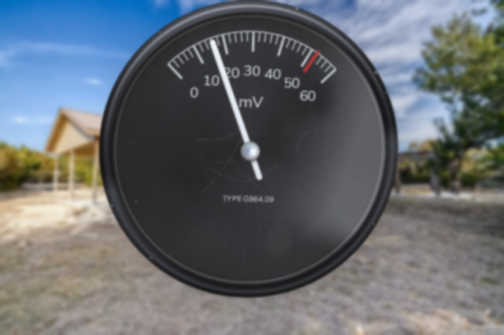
16 mV
